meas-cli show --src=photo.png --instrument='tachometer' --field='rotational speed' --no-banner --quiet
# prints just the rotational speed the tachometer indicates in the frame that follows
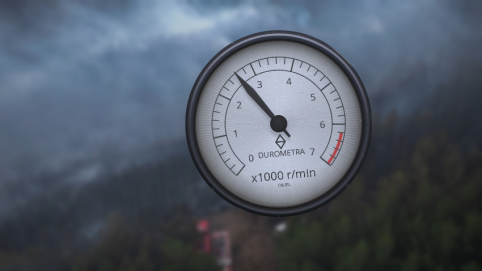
2600 rpm
